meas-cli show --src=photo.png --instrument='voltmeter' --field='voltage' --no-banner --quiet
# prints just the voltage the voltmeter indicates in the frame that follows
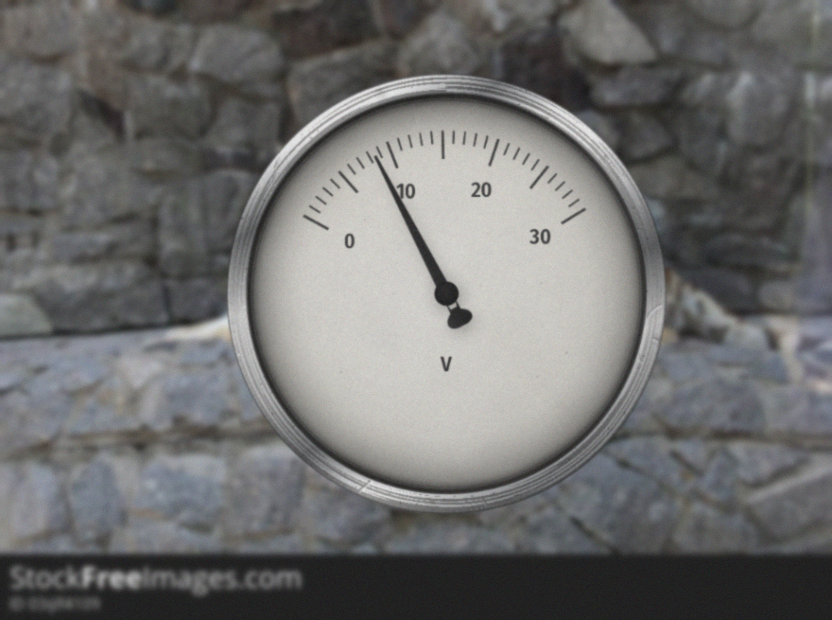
8.5 V
